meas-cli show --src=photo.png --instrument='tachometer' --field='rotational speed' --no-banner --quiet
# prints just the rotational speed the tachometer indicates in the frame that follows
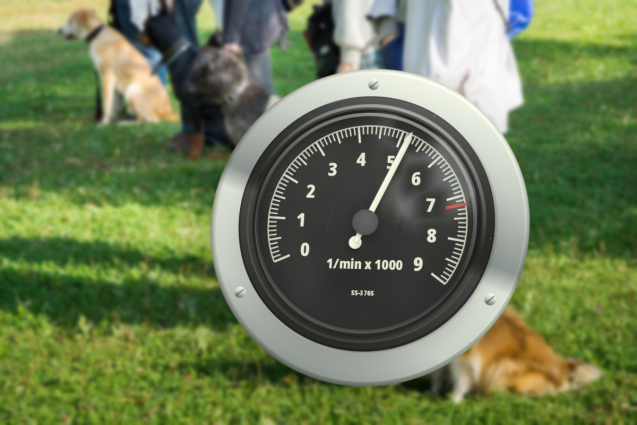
5200 rpm
